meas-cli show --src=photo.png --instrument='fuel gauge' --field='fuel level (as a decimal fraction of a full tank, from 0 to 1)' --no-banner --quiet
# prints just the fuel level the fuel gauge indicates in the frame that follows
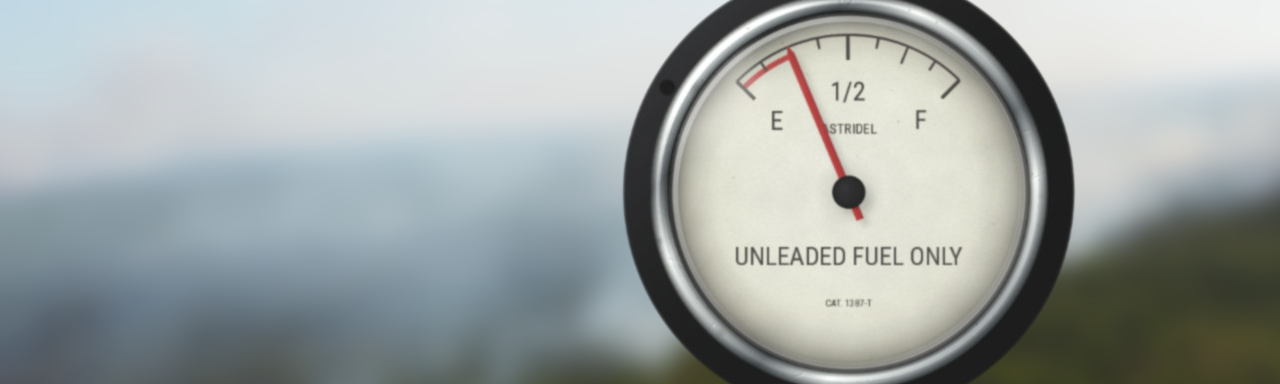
0.25
